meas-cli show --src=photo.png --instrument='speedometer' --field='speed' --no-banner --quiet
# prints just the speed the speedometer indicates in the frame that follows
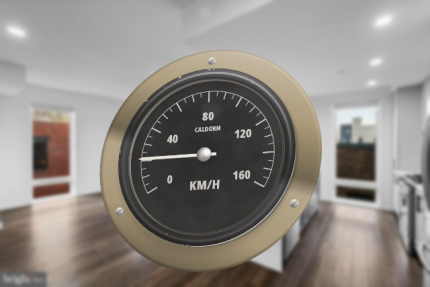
20 km/h
